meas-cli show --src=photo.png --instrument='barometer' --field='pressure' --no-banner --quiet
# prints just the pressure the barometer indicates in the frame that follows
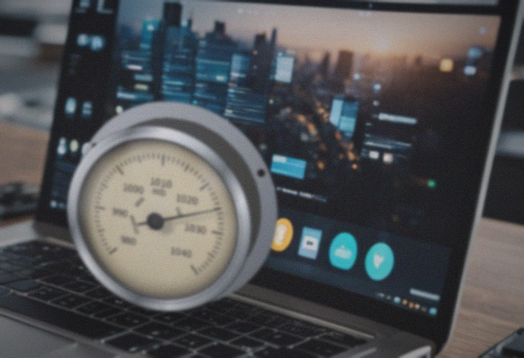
1025 mbar
